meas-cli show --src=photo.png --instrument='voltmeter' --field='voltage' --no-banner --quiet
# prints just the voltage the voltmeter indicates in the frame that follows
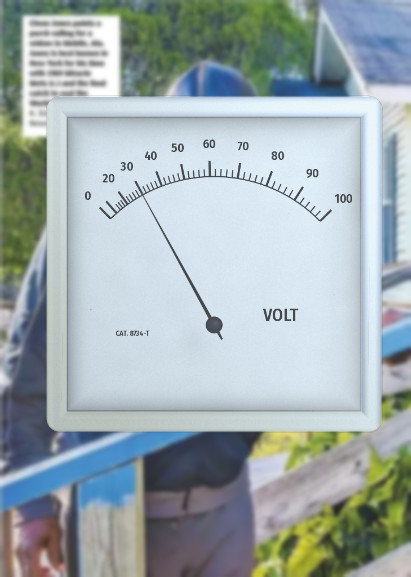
30 V
